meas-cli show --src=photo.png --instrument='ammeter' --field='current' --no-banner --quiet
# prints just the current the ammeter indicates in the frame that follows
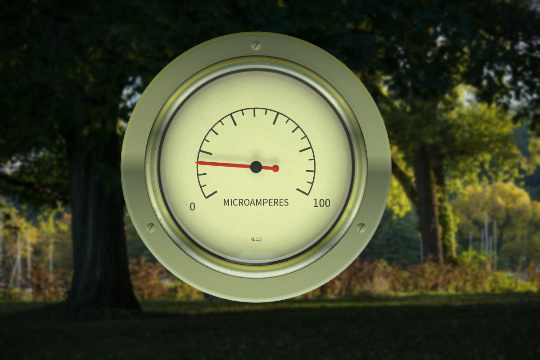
15 µA
